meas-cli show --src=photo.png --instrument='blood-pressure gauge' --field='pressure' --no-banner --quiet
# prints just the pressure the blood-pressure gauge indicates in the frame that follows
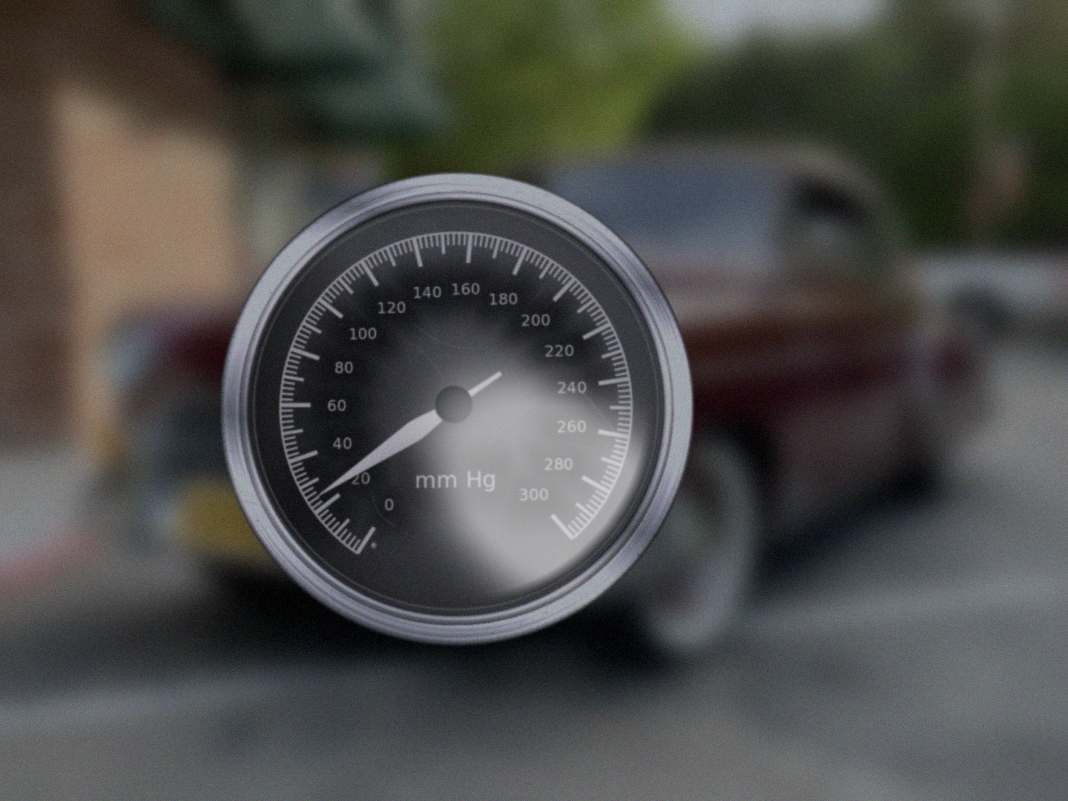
24 mmHg
